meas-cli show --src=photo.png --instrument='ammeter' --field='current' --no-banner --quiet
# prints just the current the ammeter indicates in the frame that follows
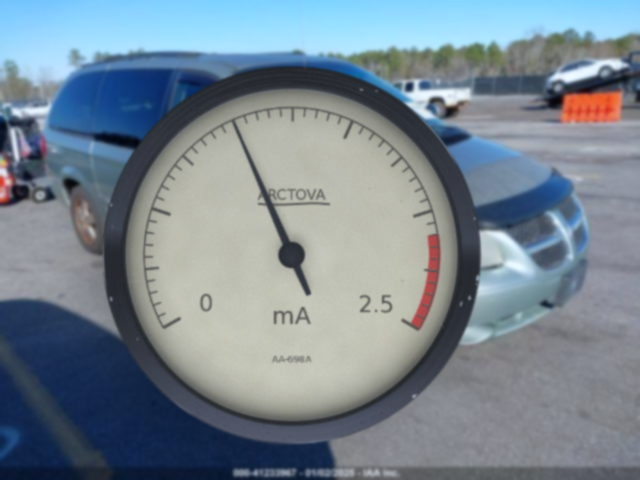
1 mA
